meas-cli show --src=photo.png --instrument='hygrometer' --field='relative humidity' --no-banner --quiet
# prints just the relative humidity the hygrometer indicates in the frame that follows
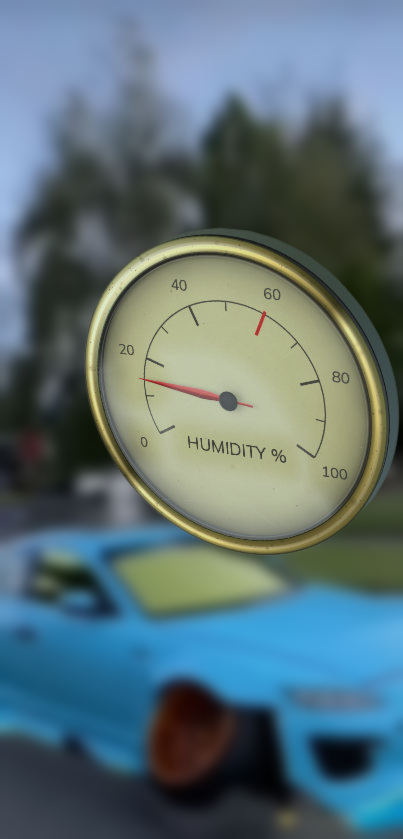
15 %
